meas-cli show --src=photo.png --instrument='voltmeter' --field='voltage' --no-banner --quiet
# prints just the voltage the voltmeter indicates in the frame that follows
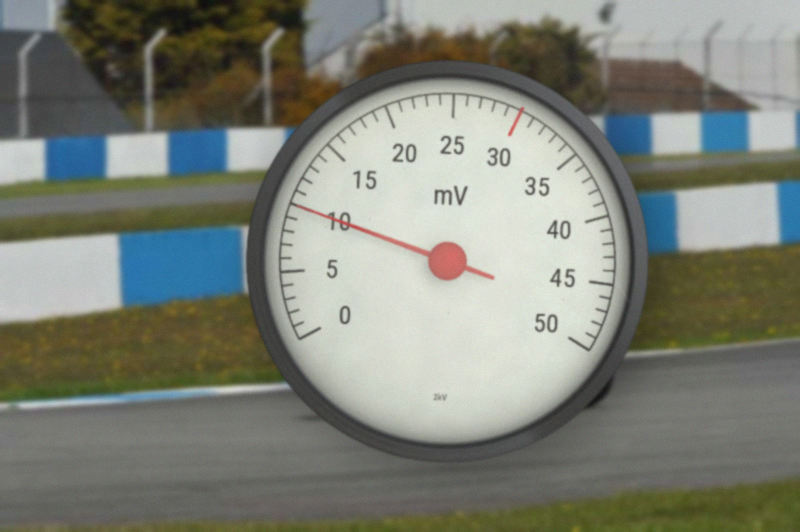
10 mV
